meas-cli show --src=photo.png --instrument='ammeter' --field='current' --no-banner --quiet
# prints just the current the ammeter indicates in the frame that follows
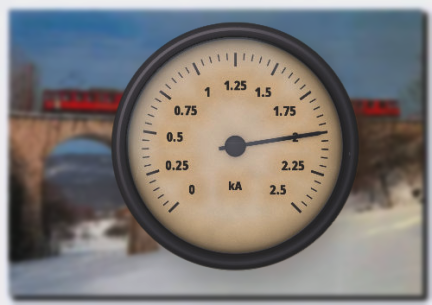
2 kA
